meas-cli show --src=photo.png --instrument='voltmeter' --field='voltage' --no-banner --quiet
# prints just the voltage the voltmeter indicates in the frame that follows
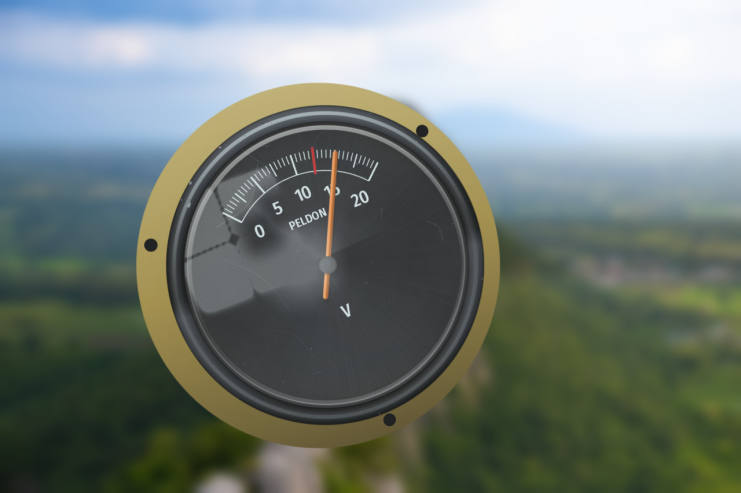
15 V
